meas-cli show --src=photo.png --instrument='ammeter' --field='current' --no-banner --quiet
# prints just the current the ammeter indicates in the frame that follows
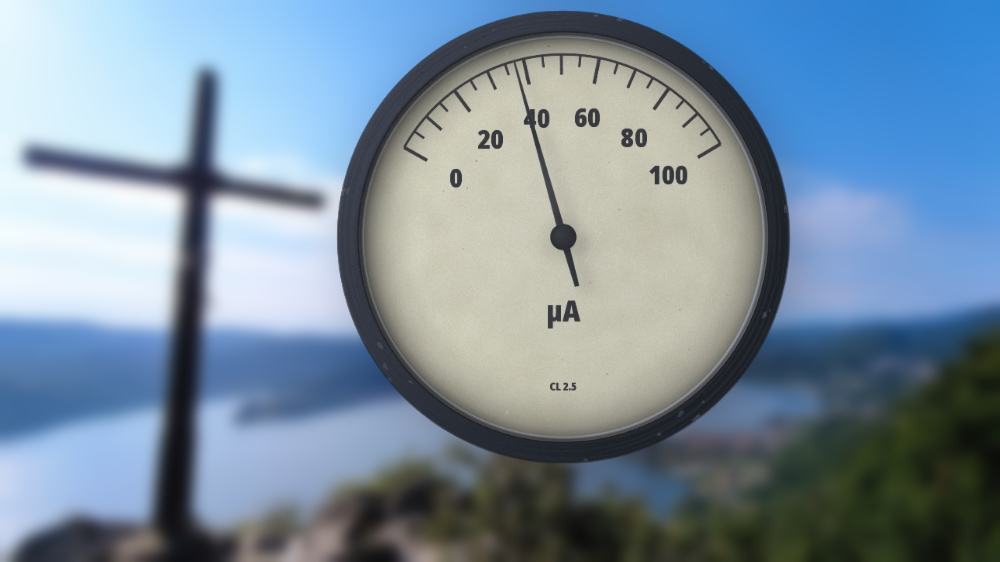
37.5 µA
